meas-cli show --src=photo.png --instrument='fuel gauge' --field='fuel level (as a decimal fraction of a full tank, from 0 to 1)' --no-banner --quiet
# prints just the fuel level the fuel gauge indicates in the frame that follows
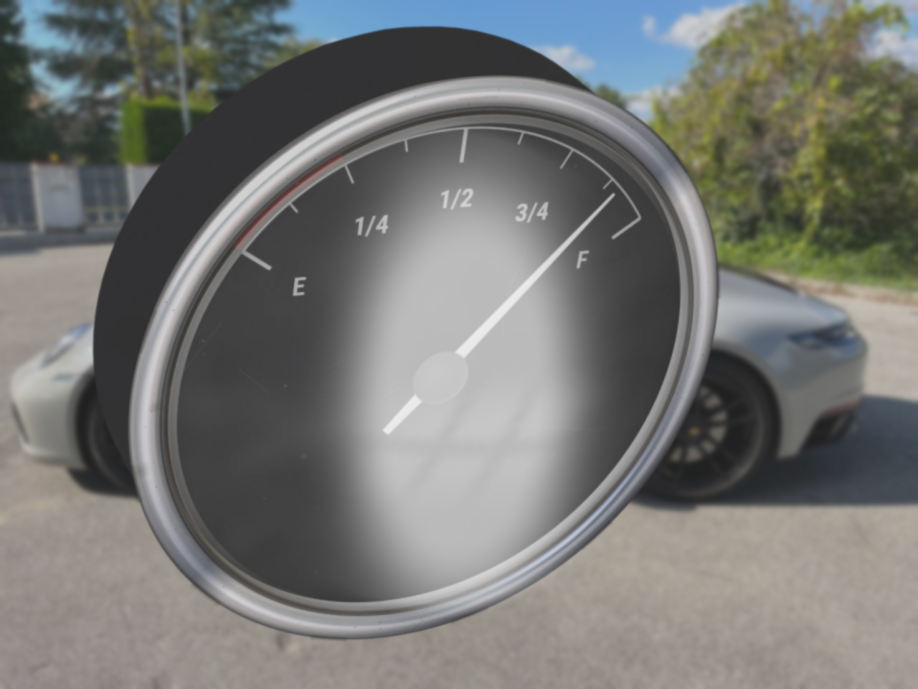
0.875
